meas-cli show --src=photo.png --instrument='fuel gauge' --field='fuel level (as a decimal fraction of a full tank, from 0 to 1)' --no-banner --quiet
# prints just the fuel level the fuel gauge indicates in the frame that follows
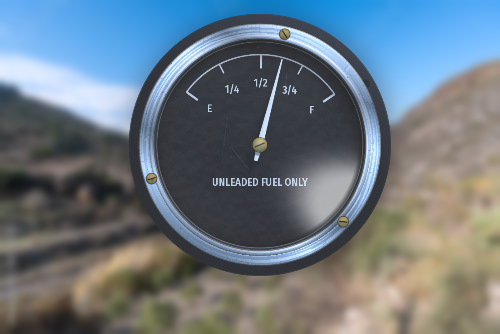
0.625
